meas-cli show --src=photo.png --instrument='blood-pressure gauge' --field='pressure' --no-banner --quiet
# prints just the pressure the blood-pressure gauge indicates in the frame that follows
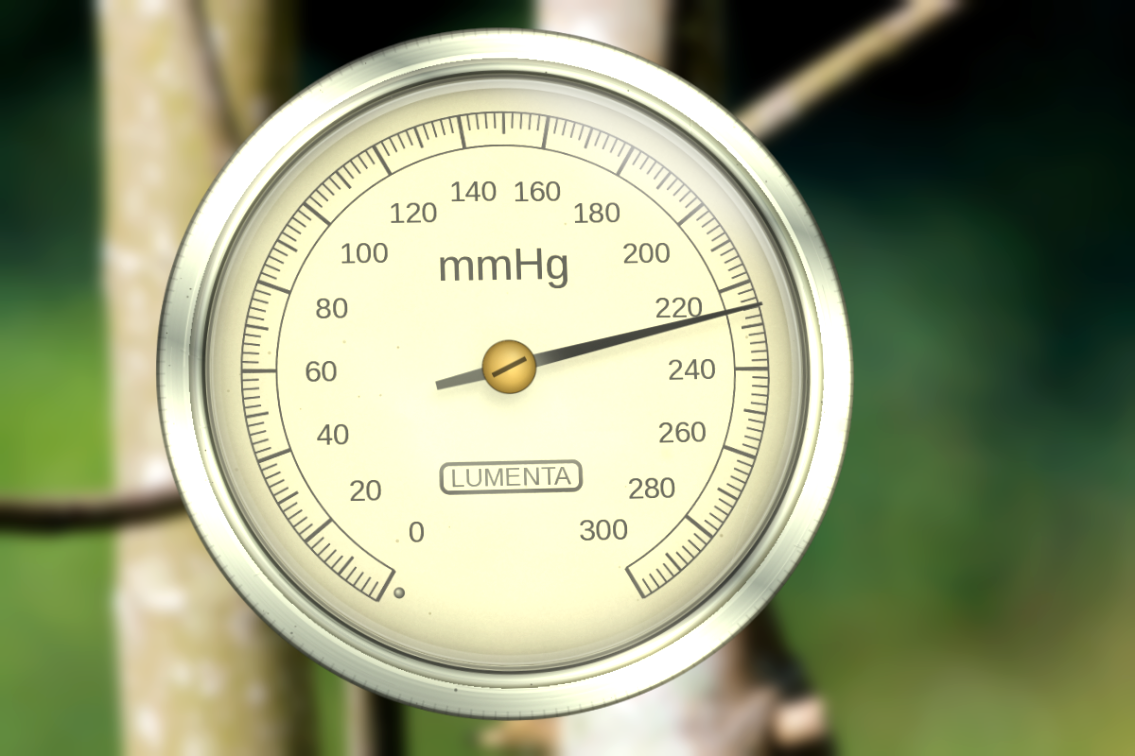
226 mmHg
